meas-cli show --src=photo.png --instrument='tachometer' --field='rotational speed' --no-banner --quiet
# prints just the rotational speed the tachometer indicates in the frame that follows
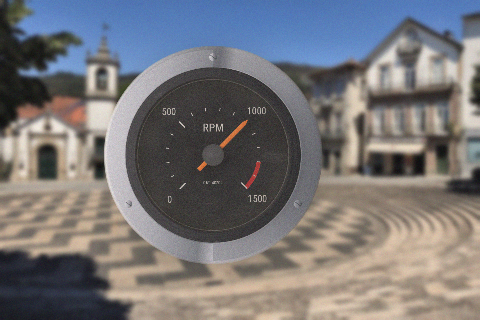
1000 rpm
